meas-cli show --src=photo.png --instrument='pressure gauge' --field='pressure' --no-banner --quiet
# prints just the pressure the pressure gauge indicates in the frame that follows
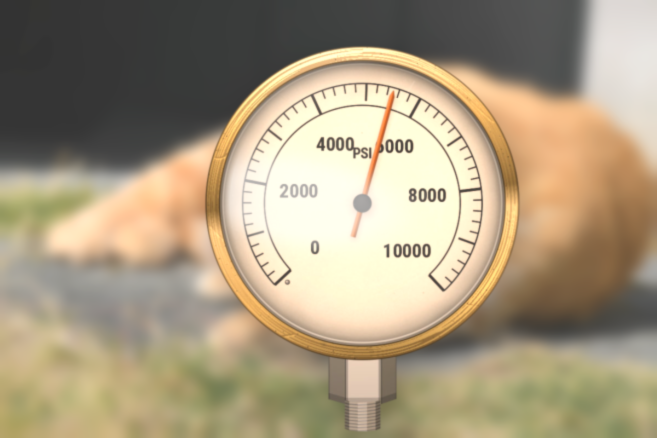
5500 psi
